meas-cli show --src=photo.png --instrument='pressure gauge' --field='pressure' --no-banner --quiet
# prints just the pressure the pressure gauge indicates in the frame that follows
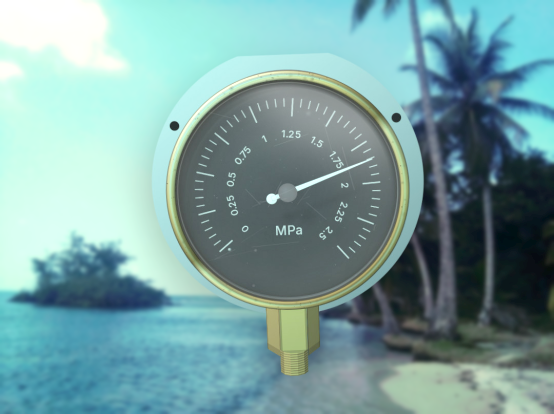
1.85 MPa
